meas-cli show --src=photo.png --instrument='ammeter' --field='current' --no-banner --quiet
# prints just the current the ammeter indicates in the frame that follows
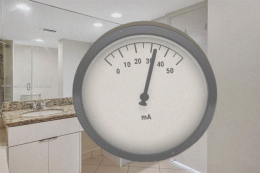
32.5 mA
